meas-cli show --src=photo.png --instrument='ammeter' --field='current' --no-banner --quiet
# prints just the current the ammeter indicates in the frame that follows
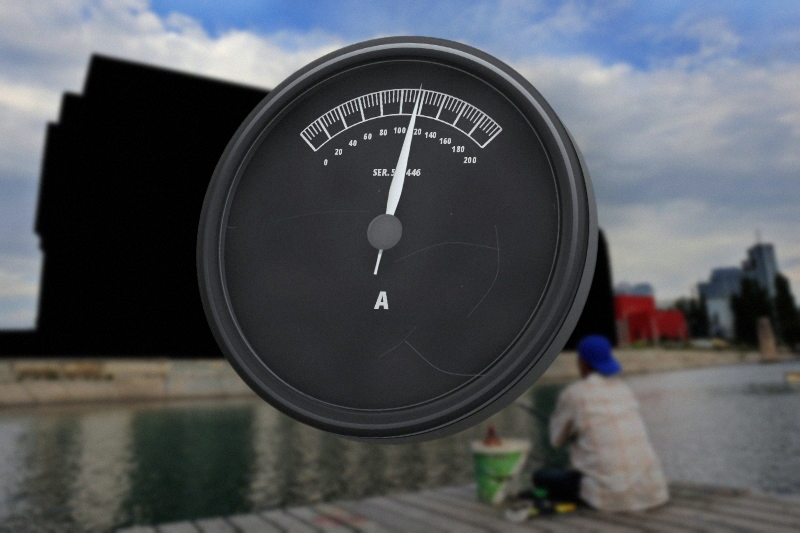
120 A
